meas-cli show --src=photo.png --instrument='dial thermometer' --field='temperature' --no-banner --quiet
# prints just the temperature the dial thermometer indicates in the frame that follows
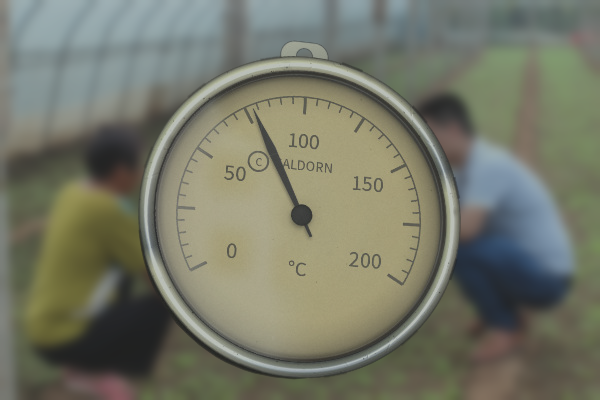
77.5 °C
